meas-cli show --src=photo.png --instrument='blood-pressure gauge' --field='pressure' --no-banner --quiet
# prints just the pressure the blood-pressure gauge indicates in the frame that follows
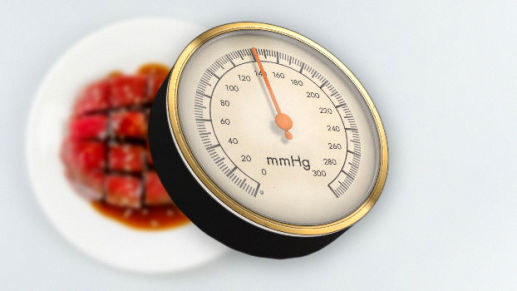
140 mmHg
